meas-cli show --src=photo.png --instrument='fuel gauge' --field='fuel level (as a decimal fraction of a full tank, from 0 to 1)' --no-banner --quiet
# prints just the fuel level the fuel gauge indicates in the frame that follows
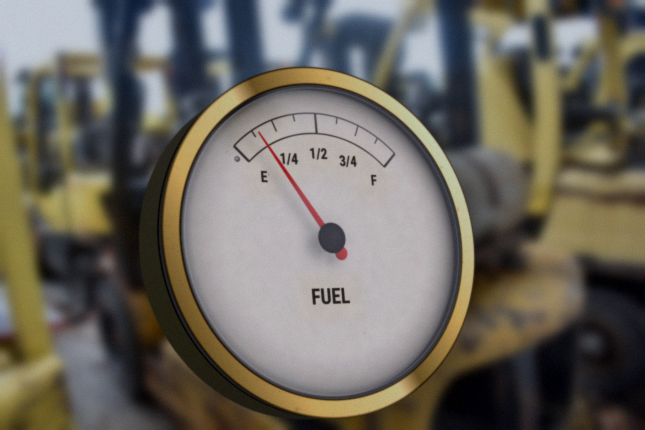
0.125
